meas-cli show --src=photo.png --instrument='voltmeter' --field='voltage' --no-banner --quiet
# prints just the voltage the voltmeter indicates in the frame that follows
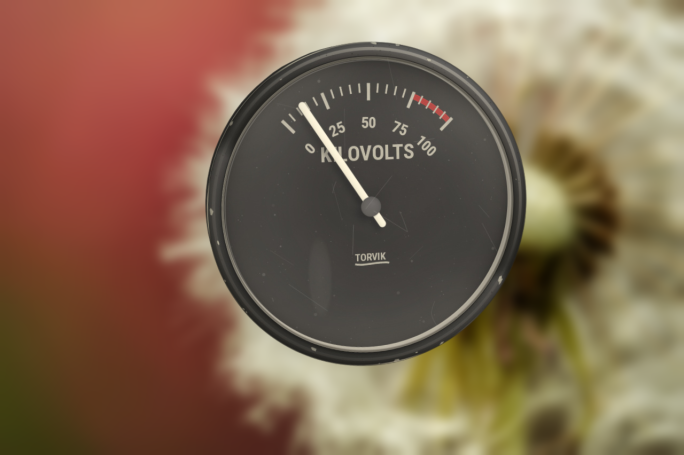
12.5 kV
